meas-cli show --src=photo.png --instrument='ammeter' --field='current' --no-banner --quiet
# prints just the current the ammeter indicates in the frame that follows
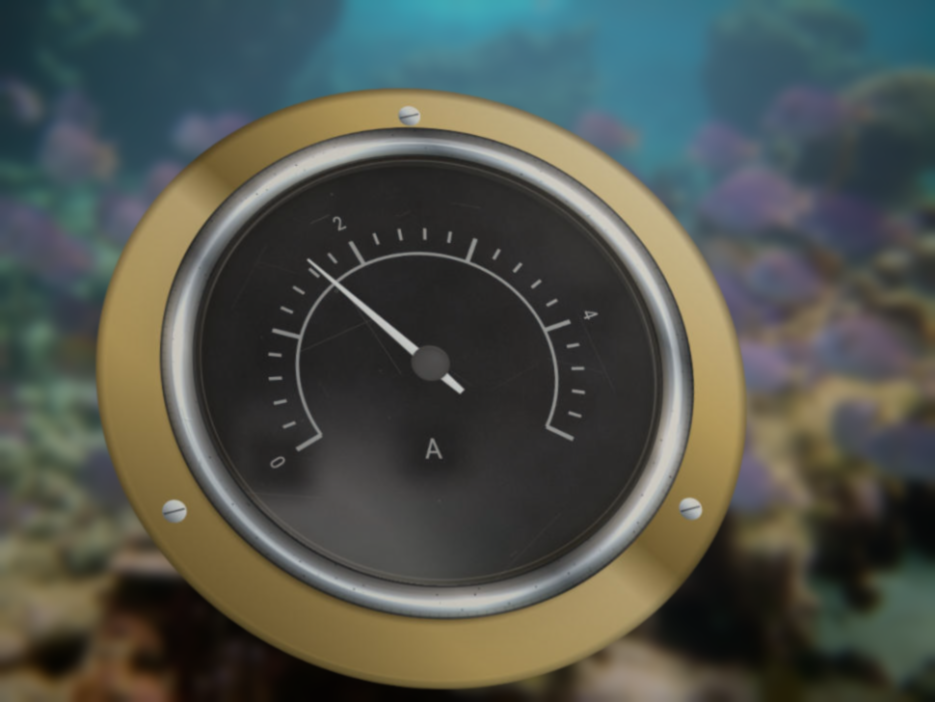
1.6 A
